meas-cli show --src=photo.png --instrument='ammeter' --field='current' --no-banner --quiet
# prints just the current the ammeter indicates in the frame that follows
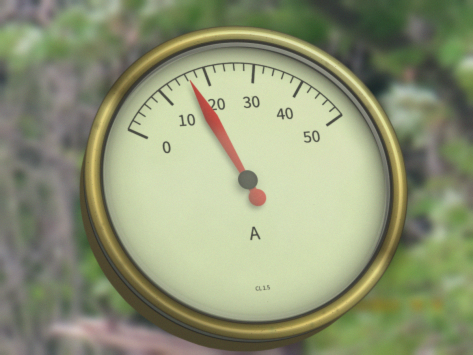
16 A
